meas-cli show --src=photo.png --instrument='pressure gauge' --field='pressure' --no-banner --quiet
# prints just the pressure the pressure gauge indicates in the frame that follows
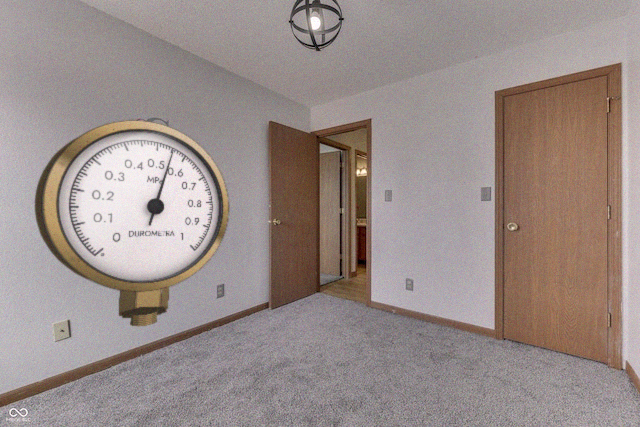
0.55 MPa
